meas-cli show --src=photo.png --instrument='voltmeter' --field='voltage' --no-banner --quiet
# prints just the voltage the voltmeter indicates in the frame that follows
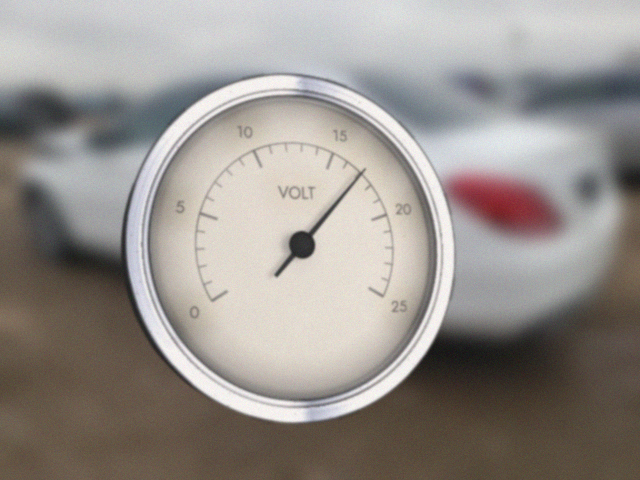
17 V
